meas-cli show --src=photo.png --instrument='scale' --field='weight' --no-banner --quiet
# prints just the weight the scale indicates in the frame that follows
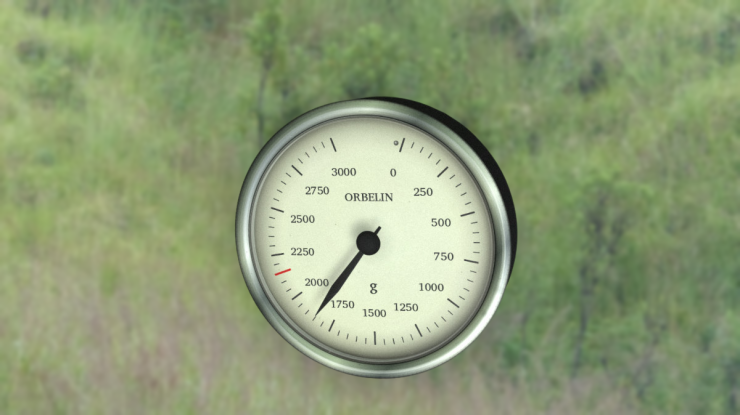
1850 g
